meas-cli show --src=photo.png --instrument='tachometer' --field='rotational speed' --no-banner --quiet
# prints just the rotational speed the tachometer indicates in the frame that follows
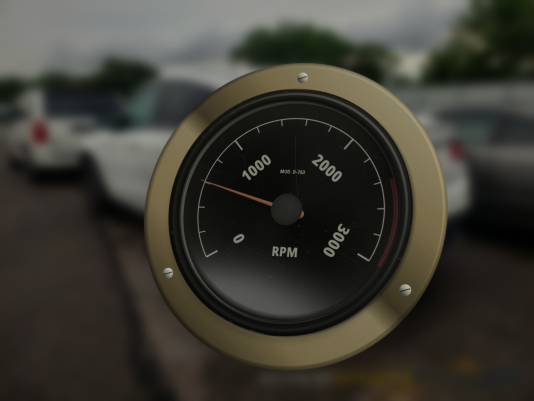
600 rpm
